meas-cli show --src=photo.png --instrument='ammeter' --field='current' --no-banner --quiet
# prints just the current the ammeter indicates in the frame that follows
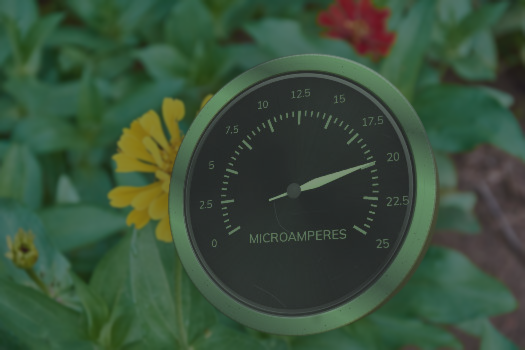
20 µA
